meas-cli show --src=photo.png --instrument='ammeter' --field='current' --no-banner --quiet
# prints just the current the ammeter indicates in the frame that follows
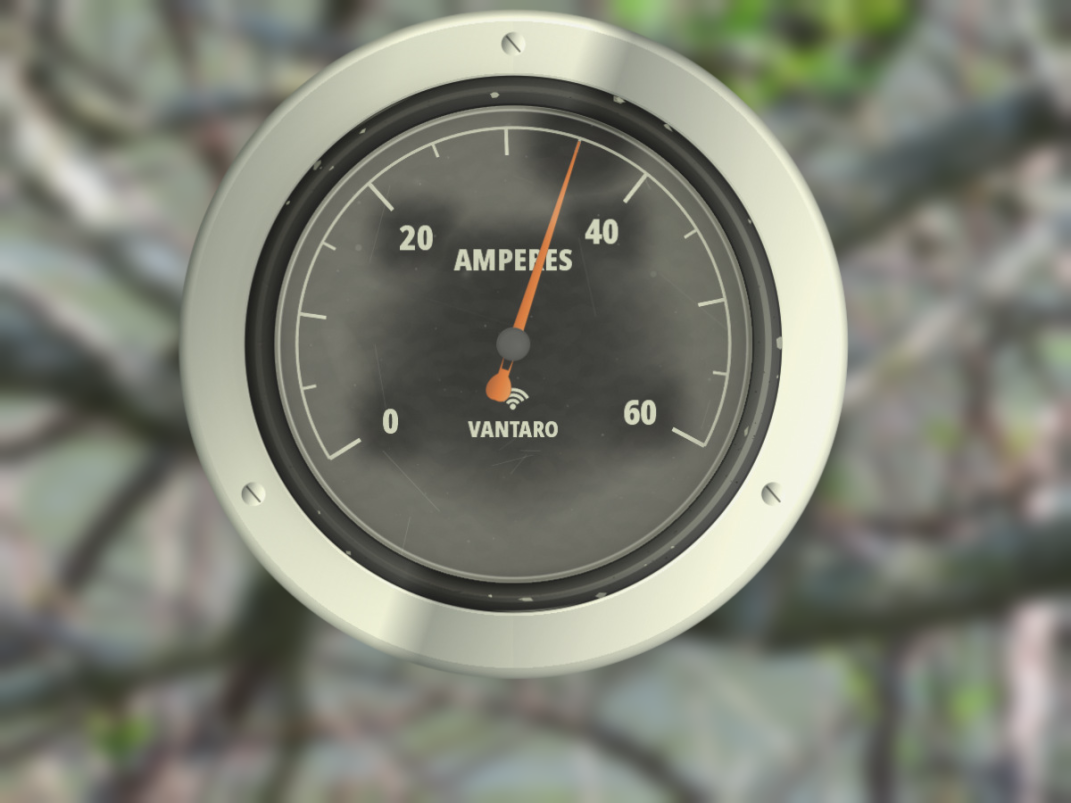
35 A
